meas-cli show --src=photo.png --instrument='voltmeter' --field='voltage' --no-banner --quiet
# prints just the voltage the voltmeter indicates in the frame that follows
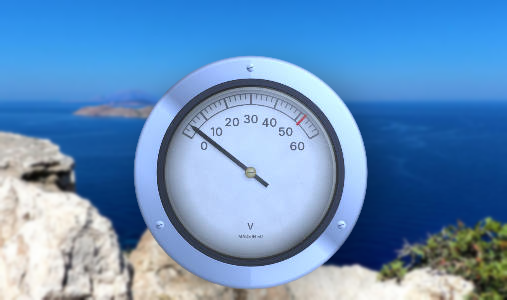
4 V
